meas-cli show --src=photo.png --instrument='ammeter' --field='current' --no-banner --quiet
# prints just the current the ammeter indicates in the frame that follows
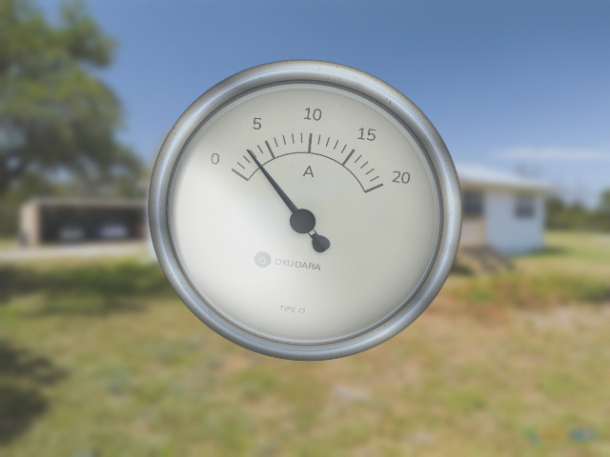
3 A
